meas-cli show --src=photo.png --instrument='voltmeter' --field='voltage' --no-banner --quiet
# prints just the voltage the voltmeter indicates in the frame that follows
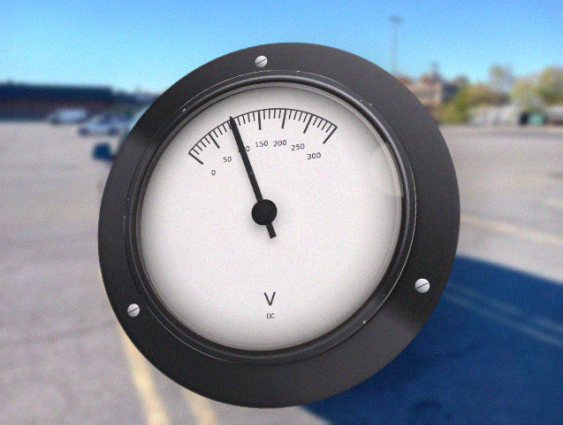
100 V
